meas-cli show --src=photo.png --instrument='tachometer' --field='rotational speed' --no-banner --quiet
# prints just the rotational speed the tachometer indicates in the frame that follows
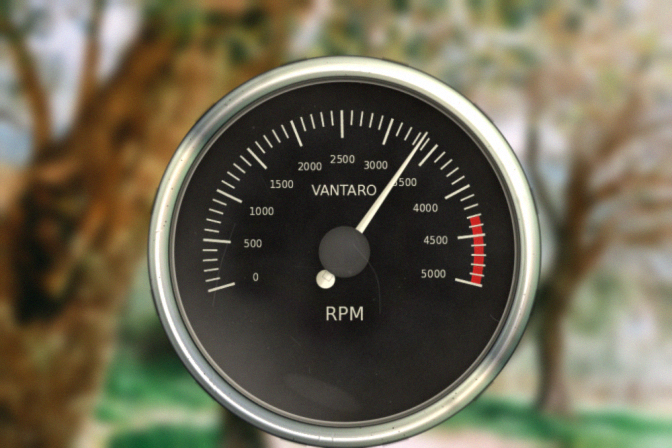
3350 rpm
